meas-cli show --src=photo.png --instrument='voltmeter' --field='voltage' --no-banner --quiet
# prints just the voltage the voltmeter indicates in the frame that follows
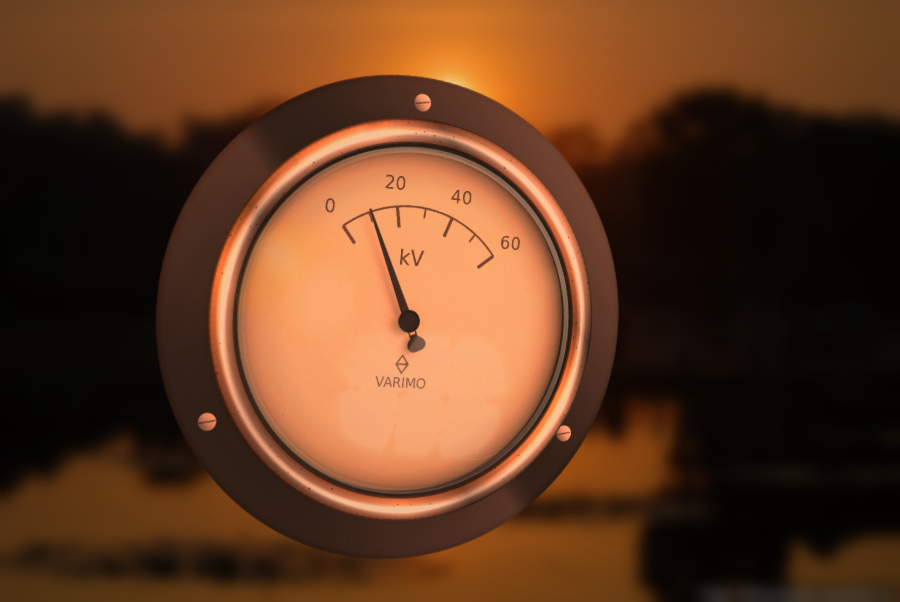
10 kV
